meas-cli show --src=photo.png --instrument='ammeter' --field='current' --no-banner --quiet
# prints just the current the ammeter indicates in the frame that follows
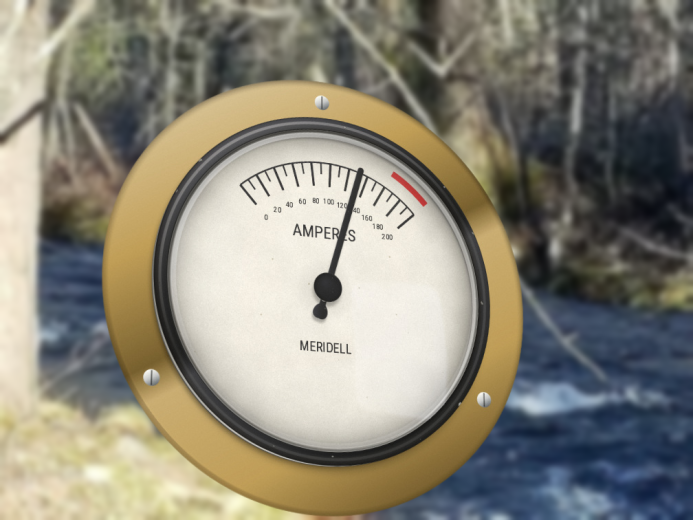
130 A
